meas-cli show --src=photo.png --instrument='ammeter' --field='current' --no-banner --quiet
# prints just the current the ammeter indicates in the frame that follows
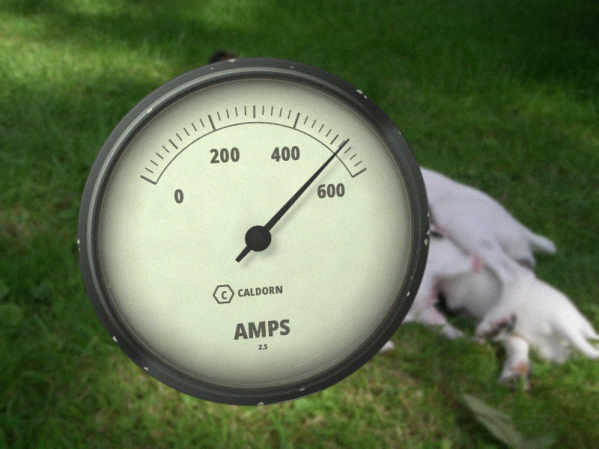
520 A
